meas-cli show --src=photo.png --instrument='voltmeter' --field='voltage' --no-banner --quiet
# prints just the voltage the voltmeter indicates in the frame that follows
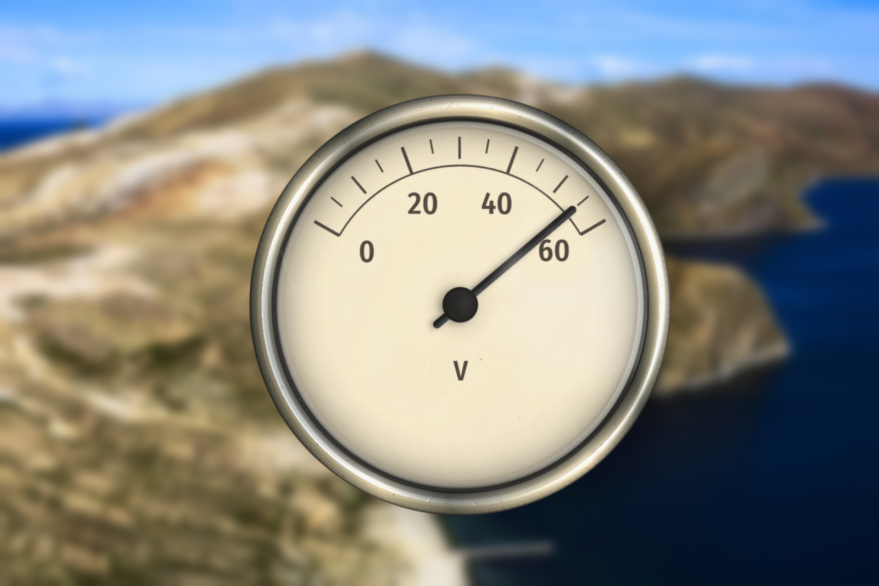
55 V
